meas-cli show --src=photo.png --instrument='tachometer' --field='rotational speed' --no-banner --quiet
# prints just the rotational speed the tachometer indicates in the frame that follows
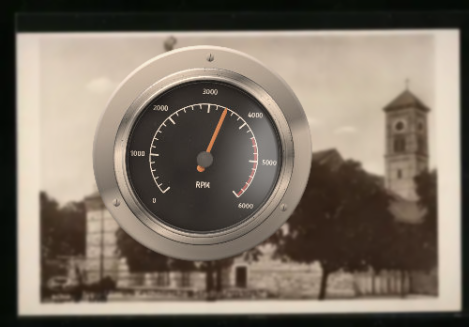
3400 rpm
